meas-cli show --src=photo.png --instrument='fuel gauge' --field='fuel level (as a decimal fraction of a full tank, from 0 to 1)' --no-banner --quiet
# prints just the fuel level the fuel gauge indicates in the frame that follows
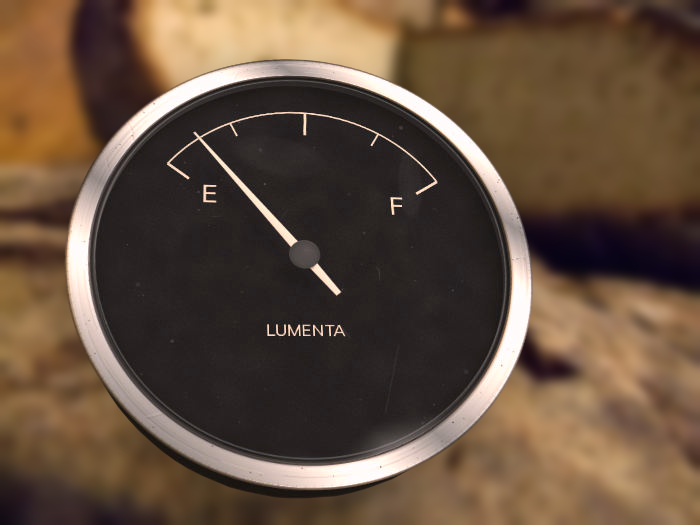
0.125
